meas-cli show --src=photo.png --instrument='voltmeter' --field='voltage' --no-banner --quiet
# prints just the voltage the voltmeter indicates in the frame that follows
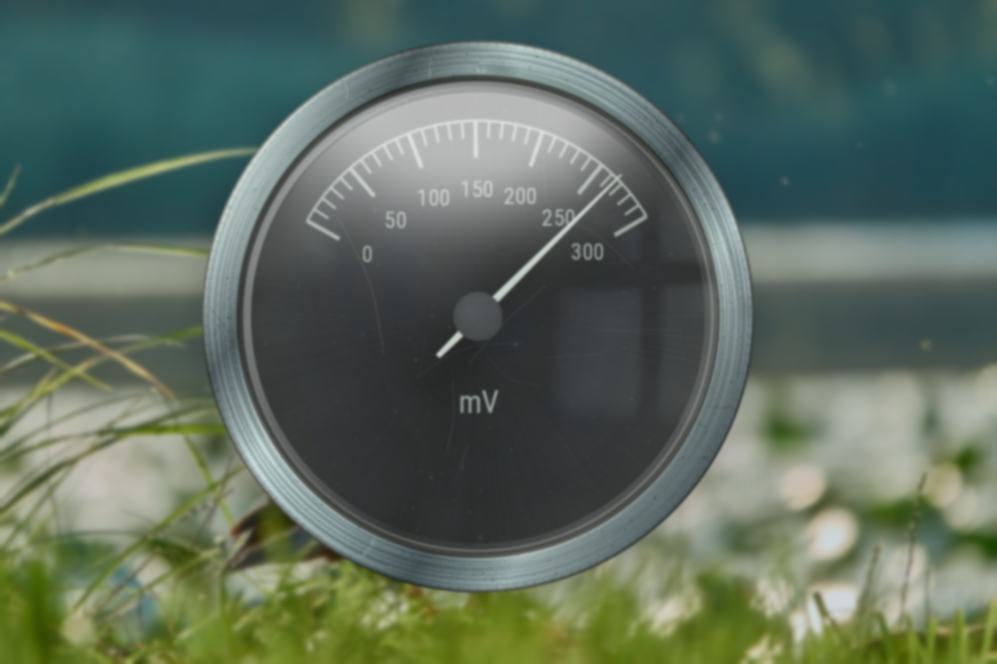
265 mV
